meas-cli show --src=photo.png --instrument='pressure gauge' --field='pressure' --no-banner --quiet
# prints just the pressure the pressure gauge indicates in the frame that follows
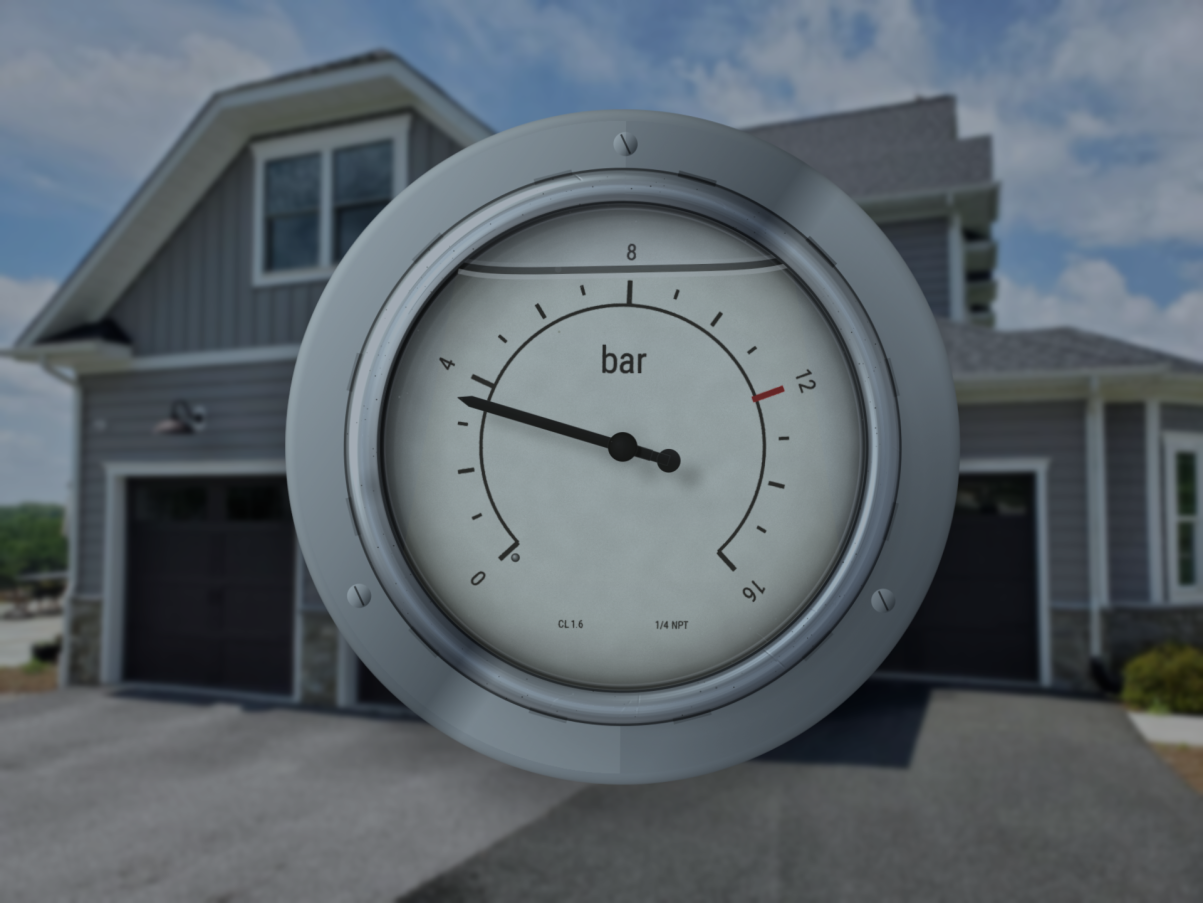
3.5 bar
